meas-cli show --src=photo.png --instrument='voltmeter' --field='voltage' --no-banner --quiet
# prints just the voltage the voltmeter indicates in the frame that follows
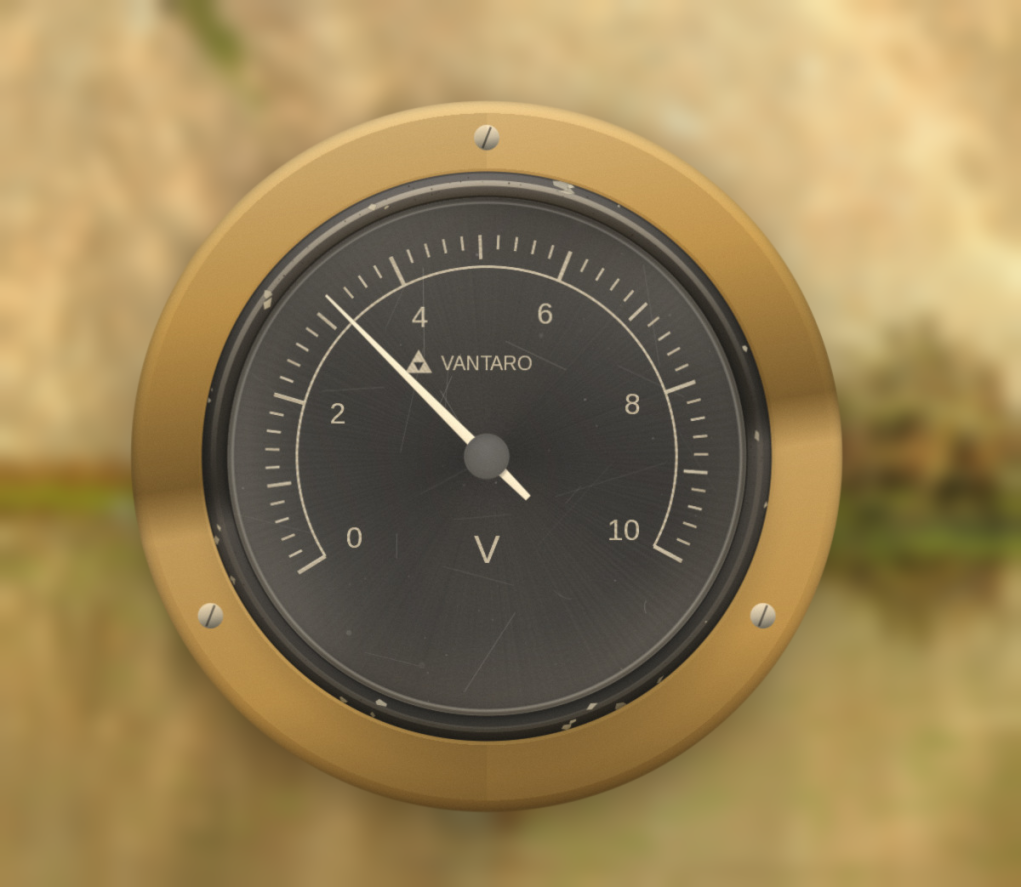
3.2 V
